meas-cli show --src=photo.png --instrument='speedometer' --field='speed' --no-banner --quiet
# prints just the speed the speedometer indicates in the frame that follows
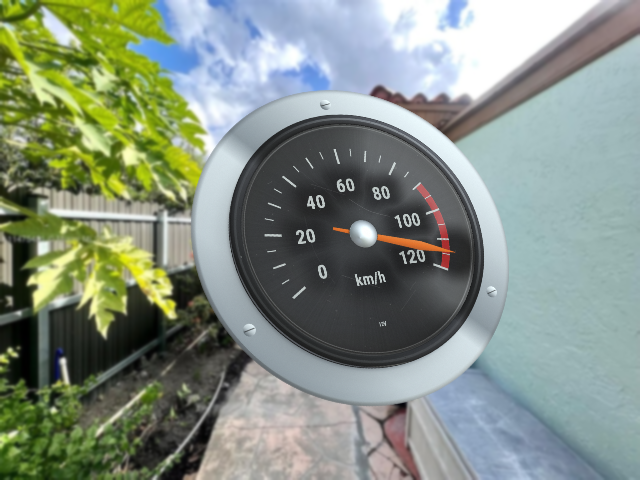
115 km/h
